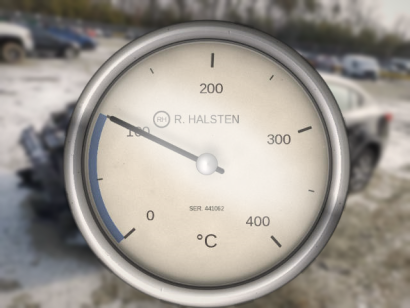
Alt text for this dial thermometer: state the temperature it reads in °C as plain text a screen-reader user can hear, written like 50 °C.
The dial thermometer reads 100 °C
